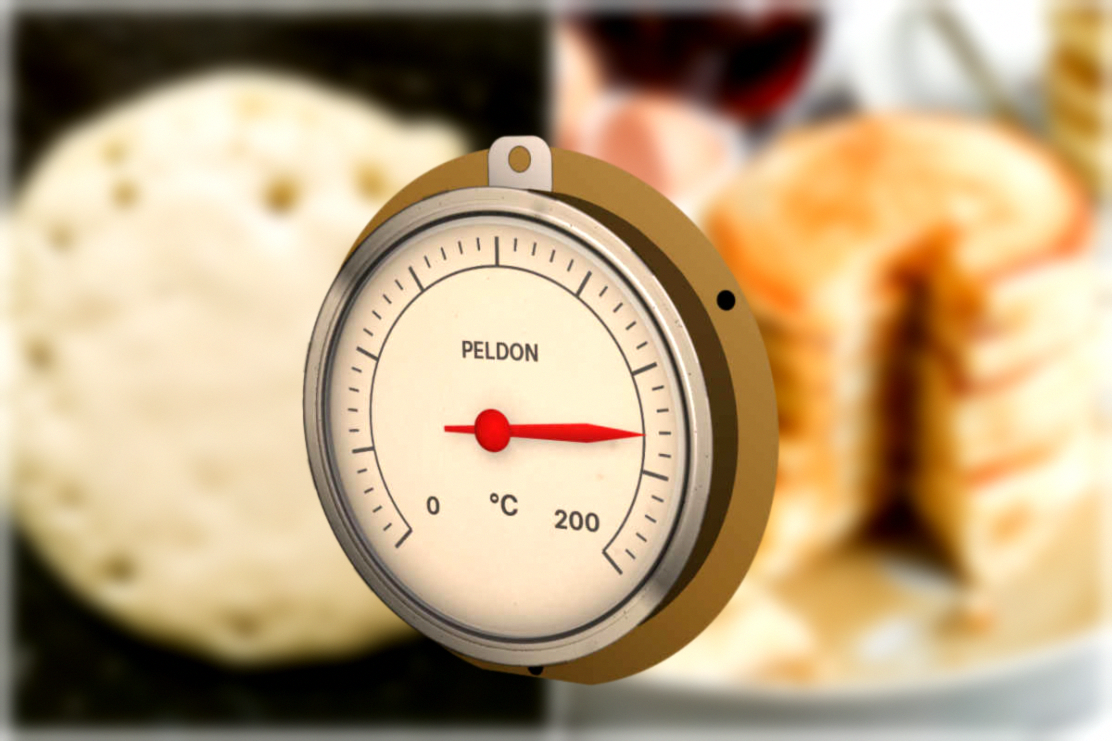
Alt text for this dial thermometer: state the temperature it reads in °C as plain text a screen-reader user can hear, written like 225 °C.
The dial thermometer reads 165 °C
